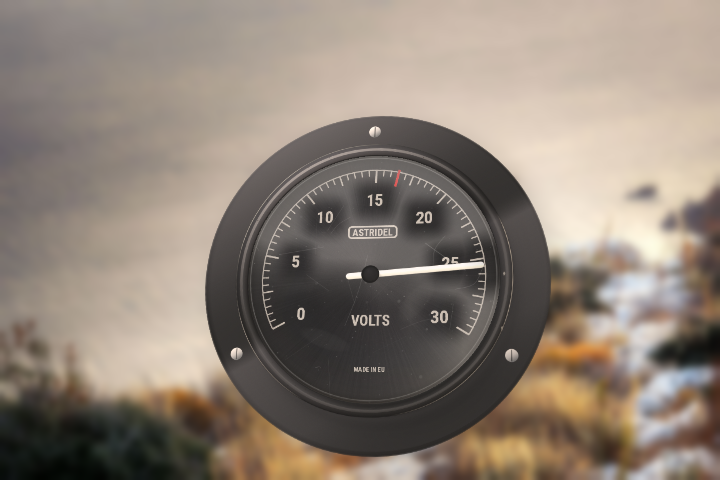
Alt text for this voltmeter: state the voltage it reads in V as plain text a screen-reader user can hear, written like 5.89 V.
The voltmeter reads 25.5 V
